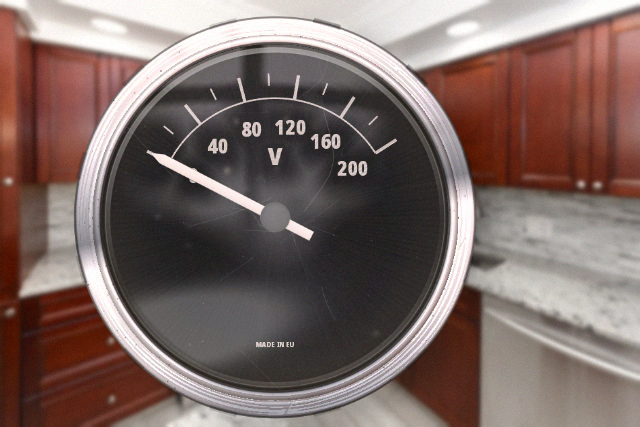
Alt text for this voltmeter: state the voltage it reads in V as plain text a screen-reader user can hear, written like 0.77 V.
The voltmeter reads 0 V
